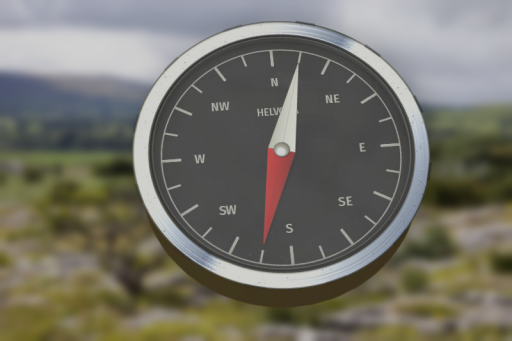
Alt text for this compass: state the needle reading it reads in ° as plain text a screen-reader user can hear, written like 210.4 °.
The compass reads 195 °
